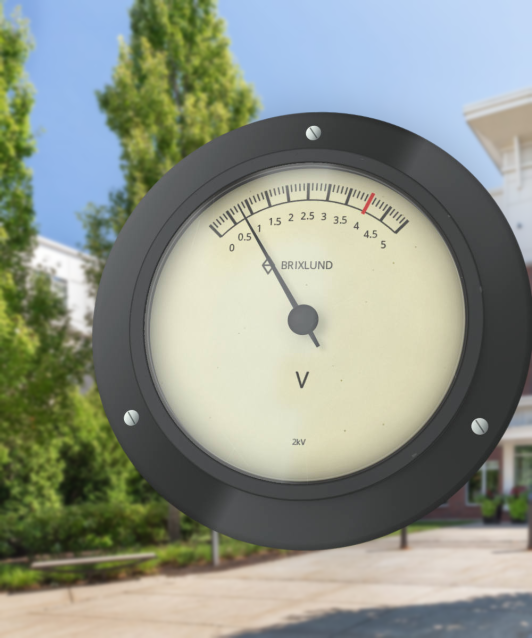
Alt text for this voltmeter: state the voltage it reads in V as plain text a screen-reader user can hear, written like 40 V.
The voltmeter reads 0.8 V
